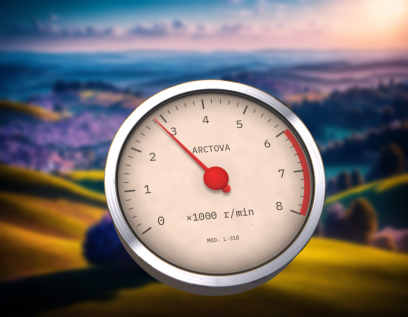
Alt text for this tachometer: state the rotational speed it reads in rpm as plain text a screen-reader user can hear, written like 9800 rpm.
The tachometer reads 2800 rpm
